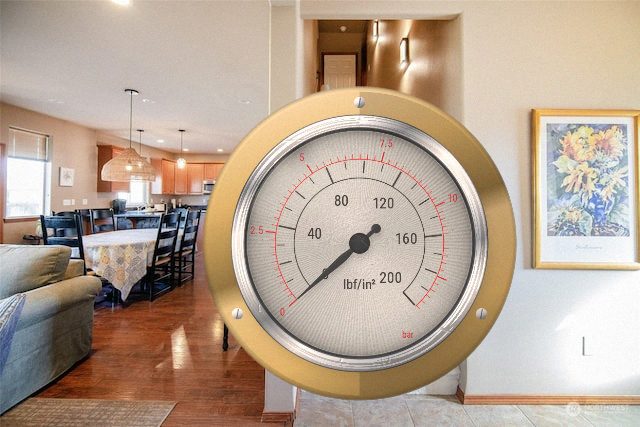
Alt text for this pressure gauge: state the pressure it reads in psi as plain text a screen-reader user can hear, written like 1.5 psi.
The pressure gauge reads 0 psi
